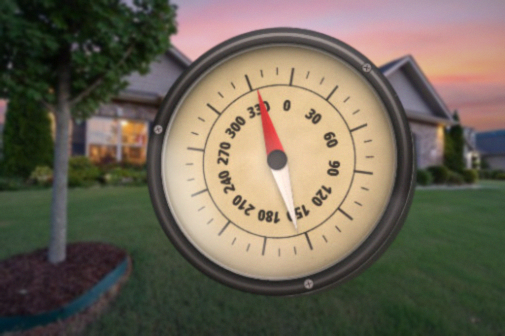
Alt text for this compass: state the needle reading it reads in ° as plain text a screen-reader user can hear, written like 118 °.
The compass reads 335 °
